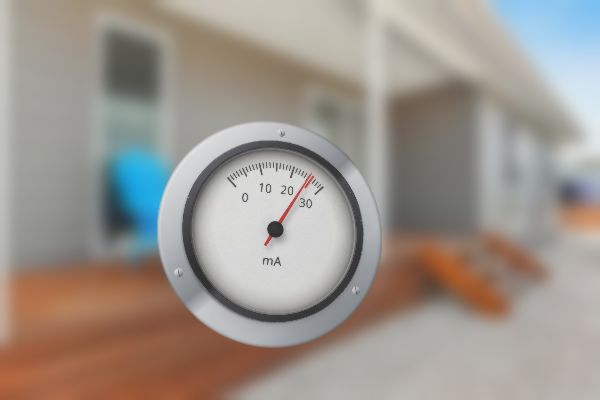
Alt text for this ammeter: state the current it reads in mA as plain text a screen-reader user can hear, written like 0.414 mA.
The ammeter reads 25 mA
